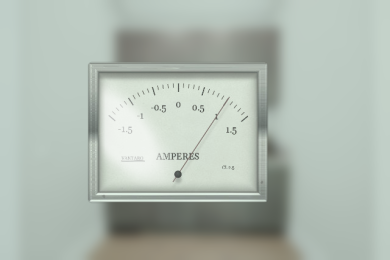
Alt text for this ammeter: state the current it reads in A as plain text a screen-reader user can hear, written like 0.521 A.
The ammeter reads 1 A
